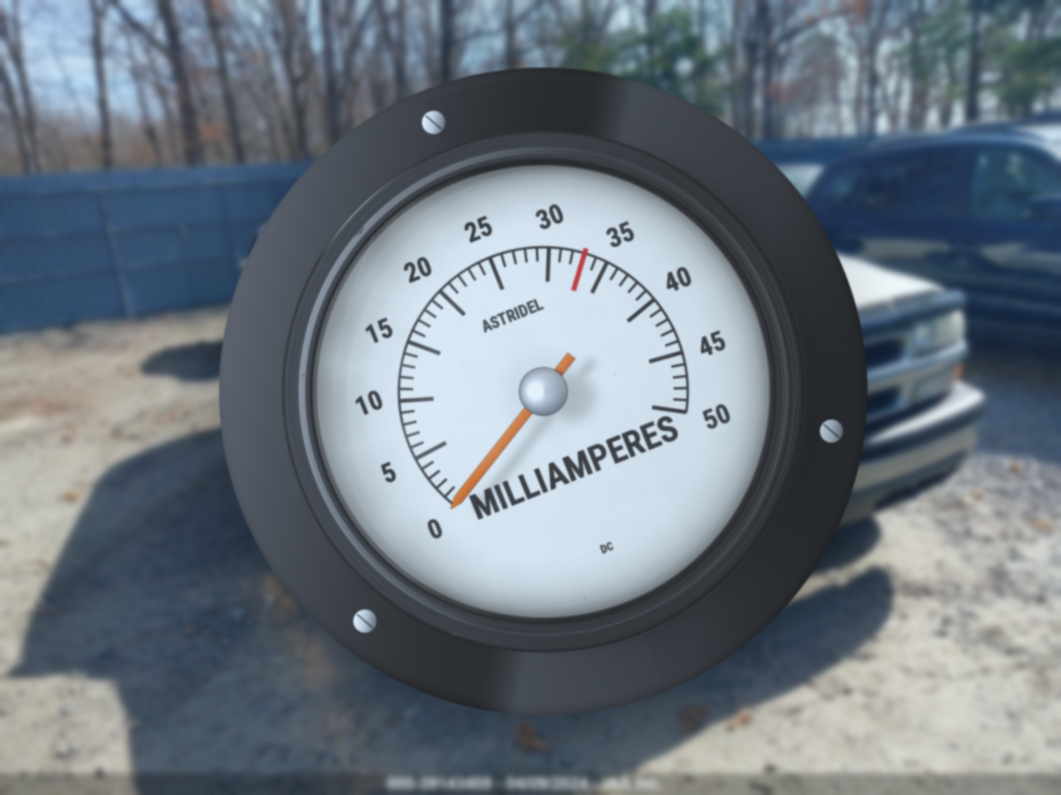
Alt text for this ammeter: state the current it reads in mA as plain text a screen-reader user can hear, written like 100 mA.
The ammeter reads 0 mA
